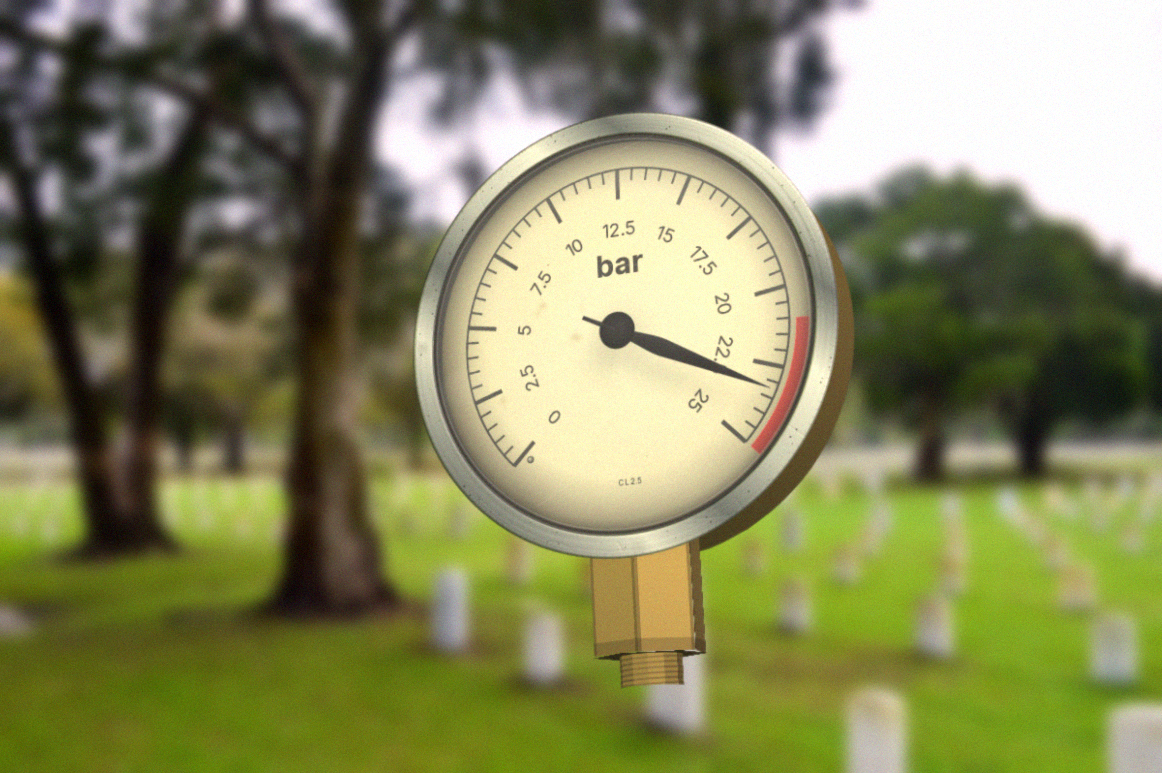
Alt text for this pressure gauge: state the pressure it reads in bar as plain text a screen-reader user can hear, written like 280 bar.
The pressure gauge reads 23.25 bar
